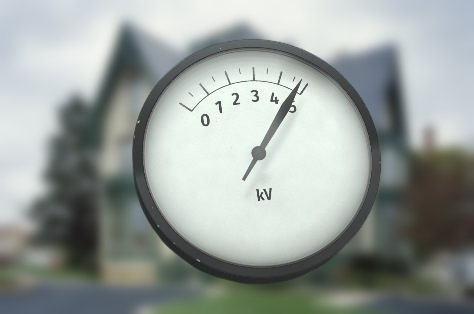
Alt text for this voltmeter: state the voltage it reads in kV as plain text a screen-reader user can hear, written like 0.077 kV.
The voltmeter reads 4.75 kV
